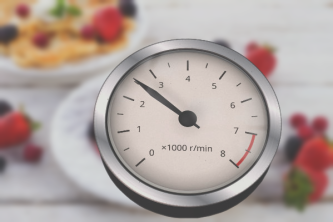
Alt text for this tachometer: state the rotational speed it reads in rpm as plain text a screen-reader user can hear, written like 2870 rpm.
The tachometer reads 2500 rpm
